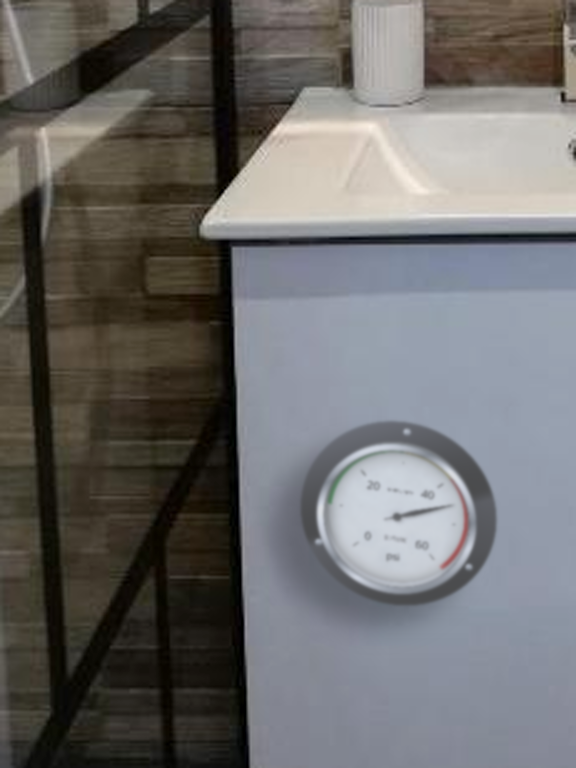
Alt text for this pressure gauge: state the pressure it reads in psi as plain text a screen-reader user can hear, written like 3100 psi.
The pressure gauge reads 45 psi
